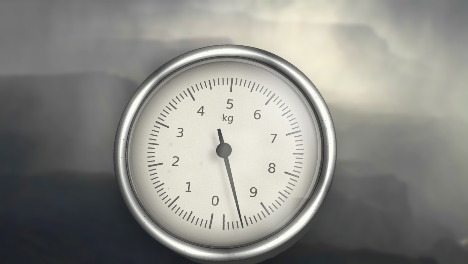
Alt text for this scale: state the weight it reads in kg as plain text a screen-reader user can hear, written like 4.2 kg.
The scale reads 9.6 kg
